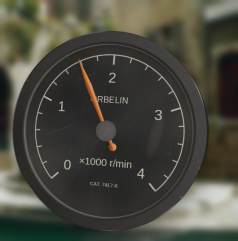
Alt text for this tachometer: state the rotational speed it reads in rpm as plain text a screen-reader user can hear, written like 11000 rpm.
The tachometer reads 1600 rpm
